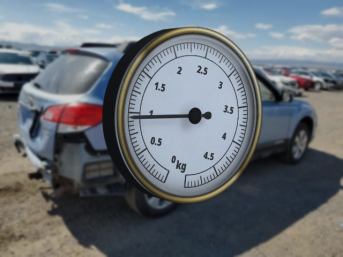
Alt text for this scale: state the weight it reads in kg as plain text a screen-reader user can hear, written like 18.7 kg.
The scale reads 0.95 kg
